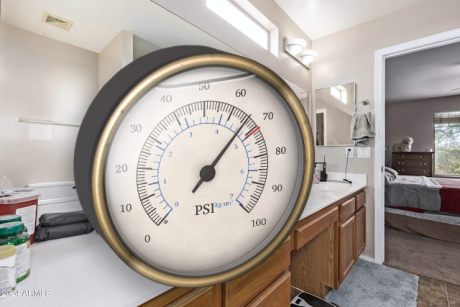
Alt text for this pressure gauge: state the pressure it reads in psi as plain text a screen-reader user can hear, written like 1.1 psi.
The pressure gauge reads 65 psi
